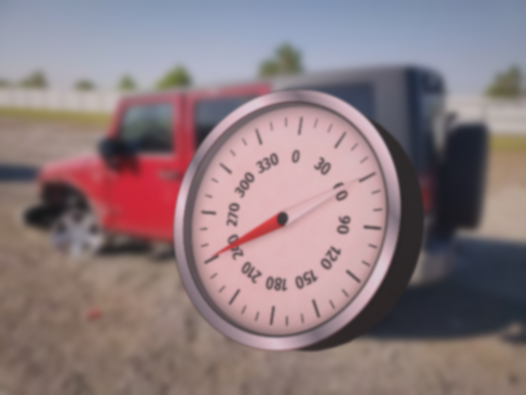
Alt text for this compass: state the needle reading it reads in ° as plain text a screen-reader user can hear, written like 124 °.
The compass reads 240 °
